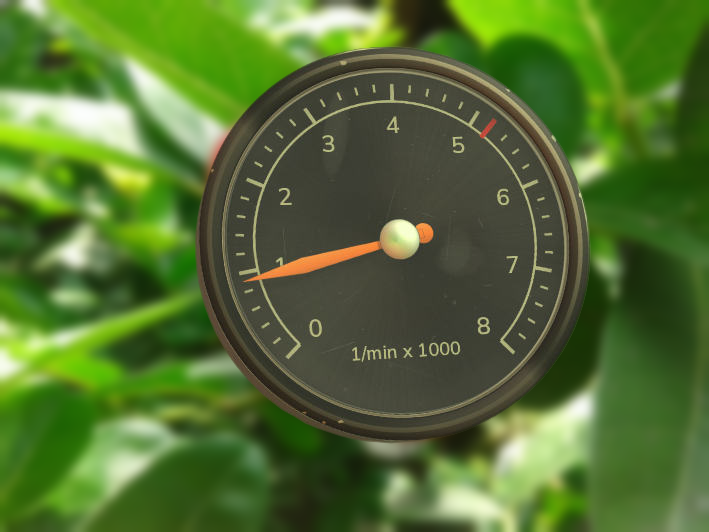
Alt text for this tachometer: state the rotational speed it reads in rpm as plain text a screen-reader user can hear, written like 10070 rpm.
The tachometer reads 900 rpm
